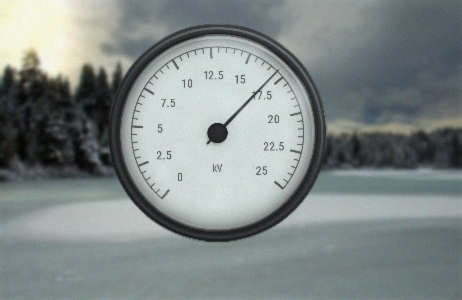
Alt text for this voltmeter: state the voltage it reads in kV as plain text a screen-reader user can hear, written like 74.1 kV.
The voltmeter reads 17 kV
